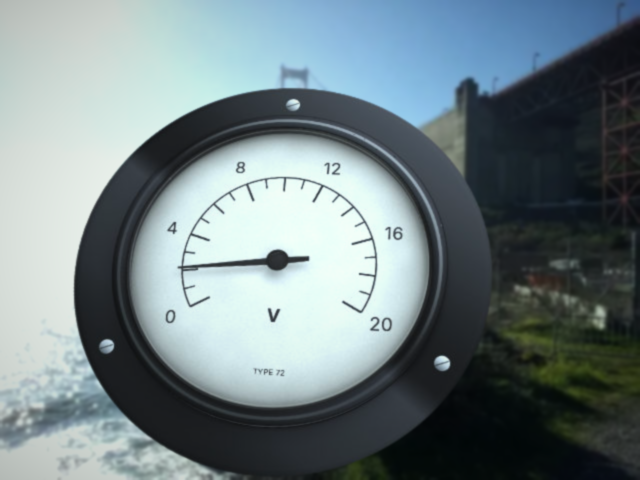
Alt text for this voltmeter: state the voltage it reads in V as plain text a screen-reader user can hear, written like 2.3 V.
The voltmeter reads 2 V
